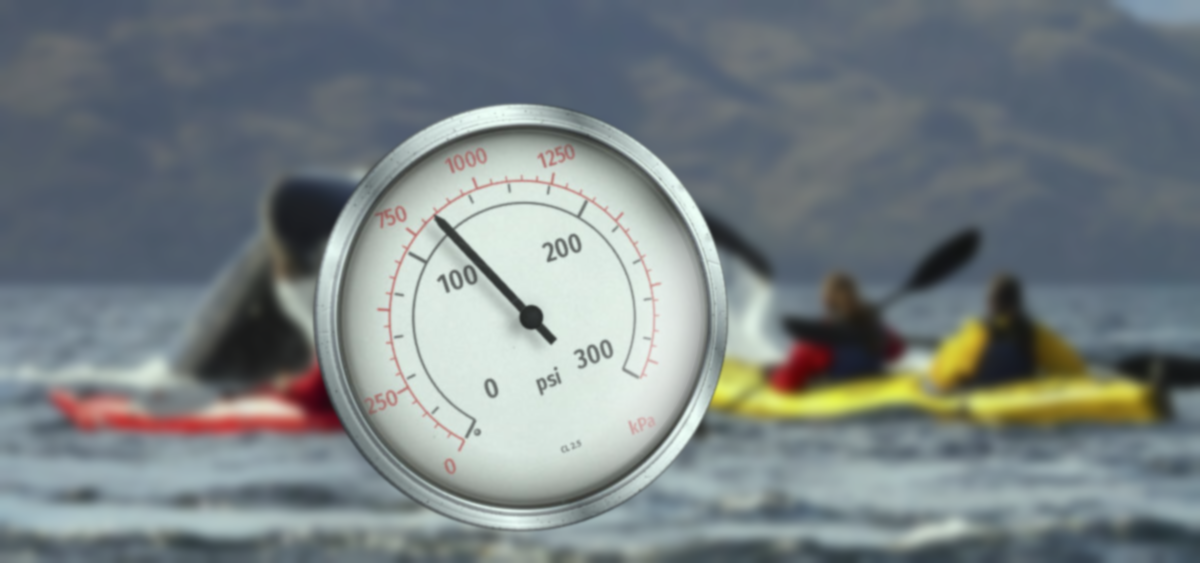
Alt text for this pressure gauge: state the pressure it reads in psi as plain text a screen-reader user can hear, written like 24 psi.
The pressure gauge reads 120 psi
